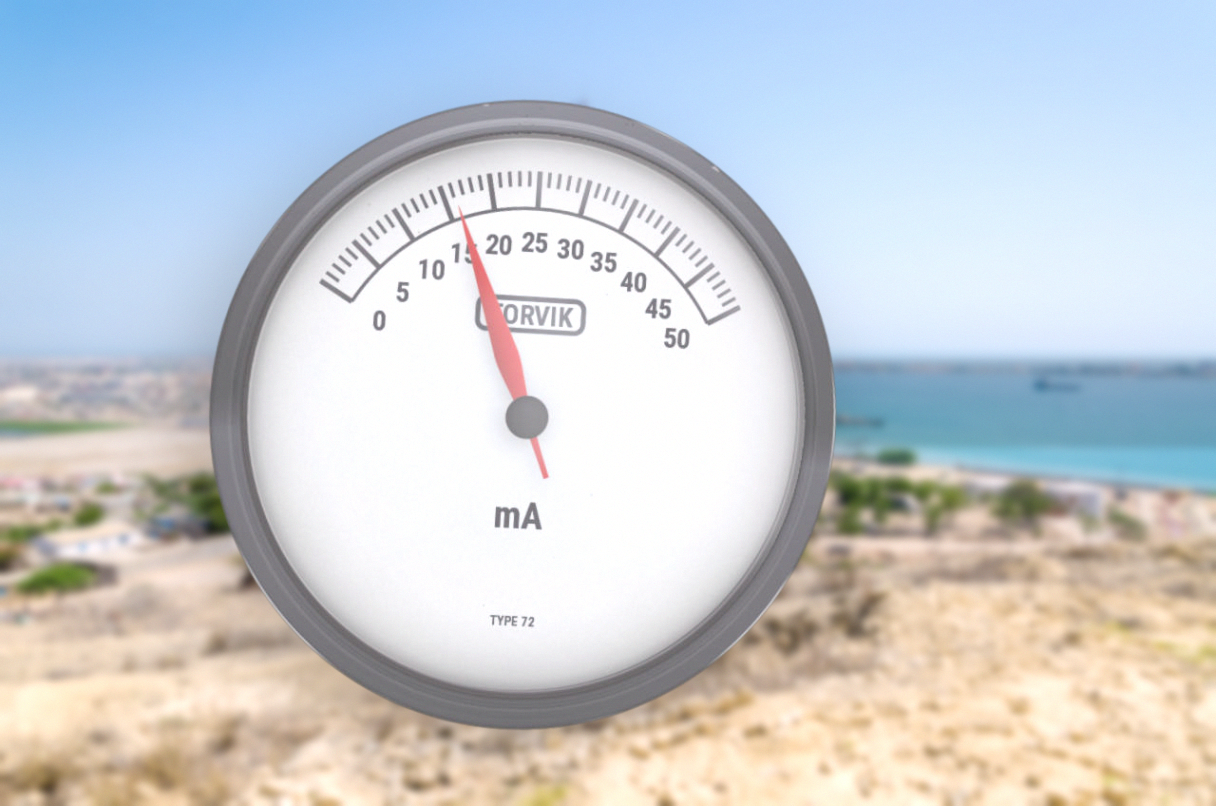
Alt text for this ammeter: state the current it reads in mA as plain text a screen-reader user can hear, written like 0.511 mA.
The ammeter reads 16 mA
